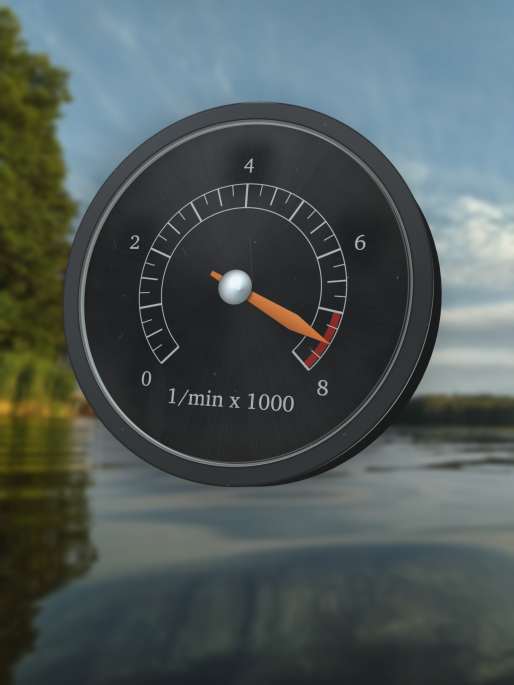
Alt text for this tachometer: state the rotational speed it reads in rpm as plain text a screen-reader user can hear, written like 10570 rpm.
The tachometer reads 7500 rpm
